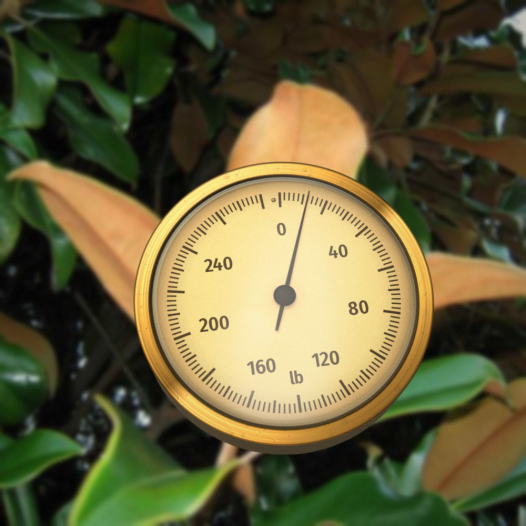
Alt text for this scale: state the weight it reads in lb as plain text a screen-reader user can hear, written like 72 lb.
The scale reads 12 lb
